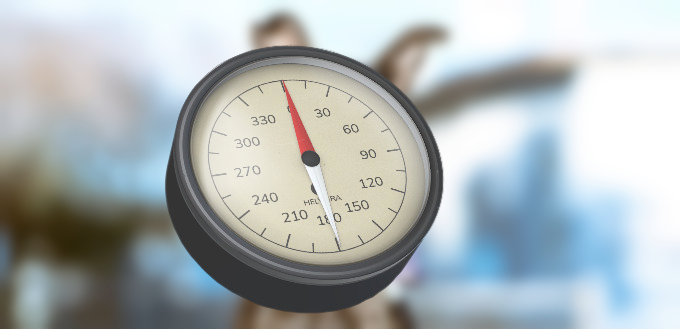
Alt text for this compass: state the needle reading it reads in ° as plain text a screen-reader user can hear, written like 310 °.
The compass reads 0 °
